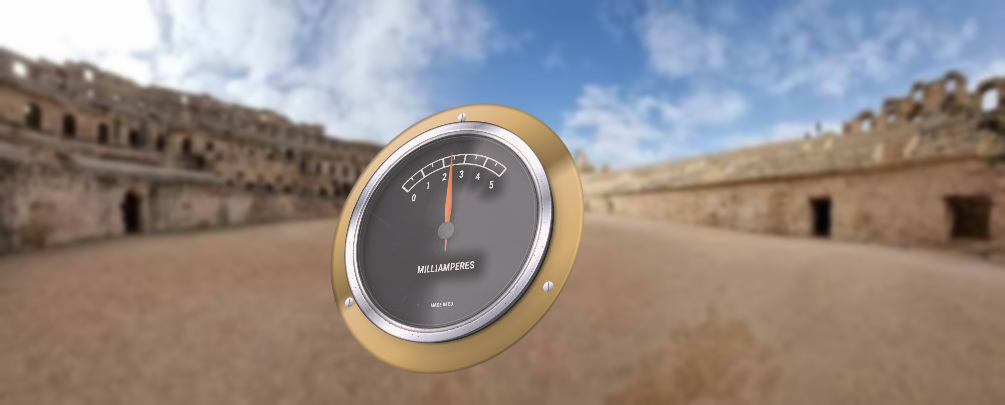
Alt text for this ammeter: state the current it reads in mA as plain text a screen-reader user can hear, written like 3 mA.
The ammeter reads 2.5 mA
